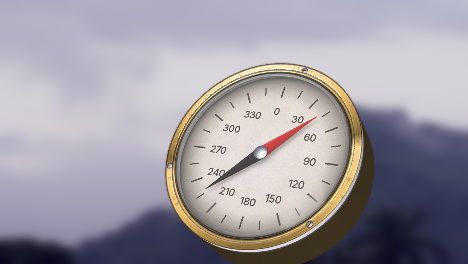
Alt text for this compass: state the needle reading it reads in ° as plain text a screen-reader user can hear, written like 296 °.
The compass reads 45 °
